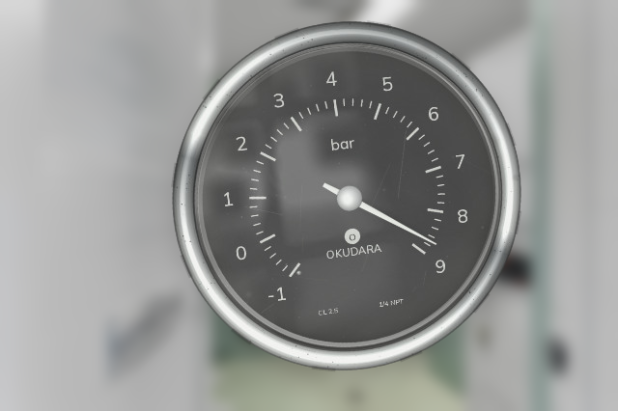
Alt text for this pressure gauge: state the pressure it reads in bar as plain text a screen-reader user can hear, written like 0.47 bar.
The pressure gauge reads 8.7 bar
